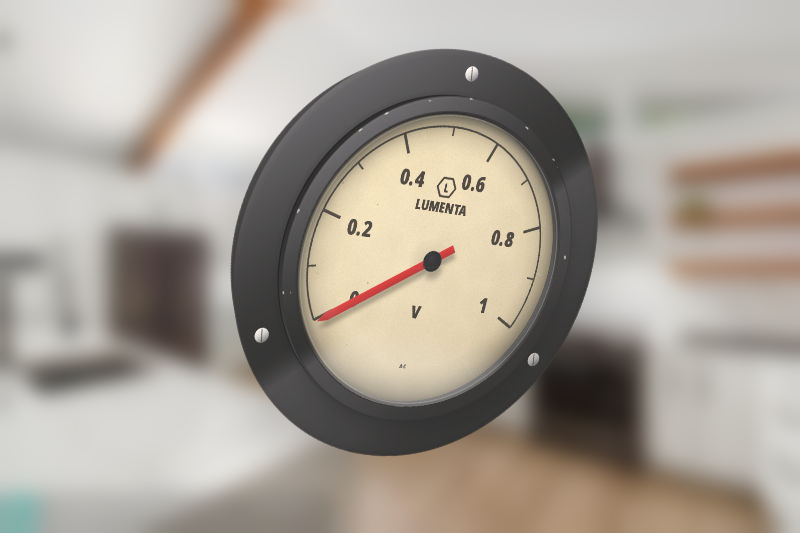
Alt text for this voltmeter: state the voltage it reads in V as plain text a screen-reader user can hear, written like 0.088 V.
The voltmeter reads 0 V
